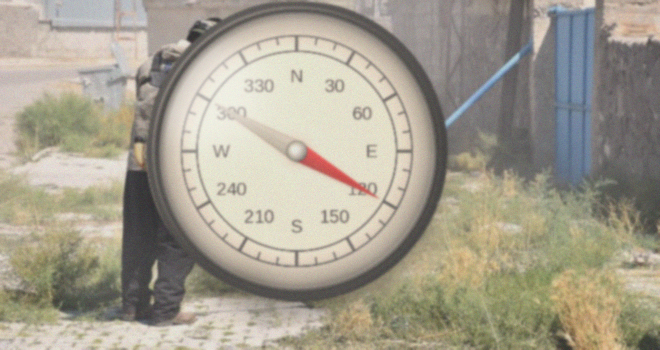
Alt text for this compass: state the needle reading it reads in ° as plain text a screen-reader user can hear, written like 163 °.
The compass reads 120 °
